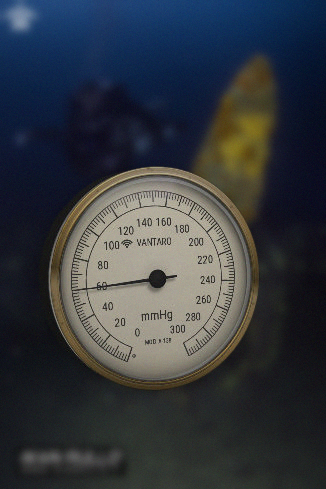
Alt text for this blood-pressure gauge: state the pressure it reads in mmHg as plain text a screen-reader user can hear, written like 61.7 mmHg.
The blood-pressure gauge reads 60 mmHg
